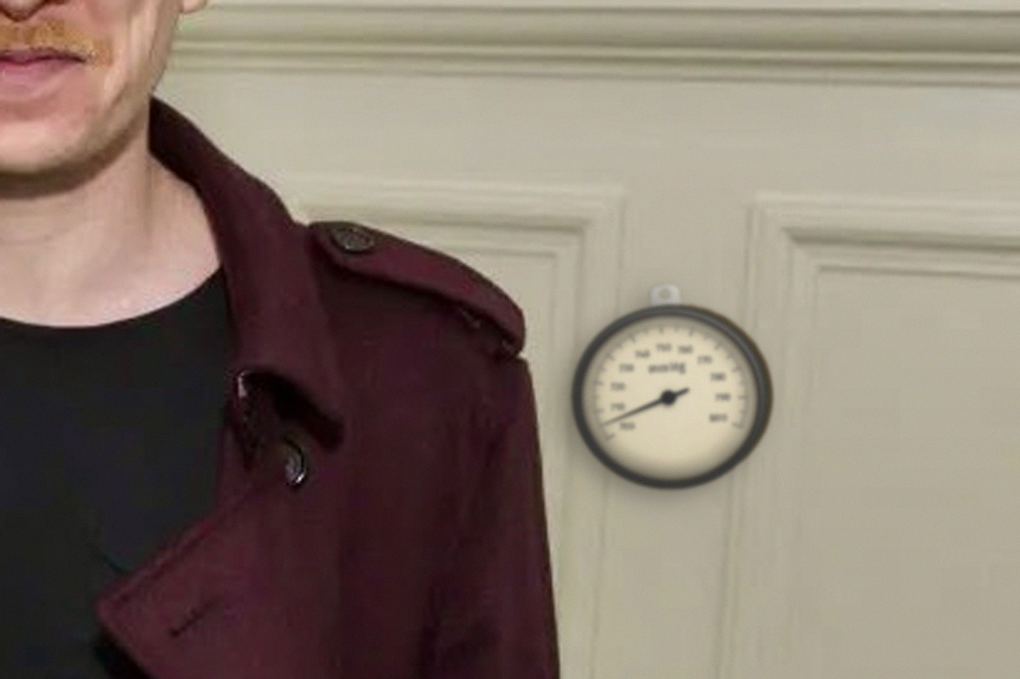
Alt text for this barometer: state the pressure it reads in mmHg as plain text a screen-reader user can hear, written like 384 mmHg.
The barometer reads 705 mmHg
